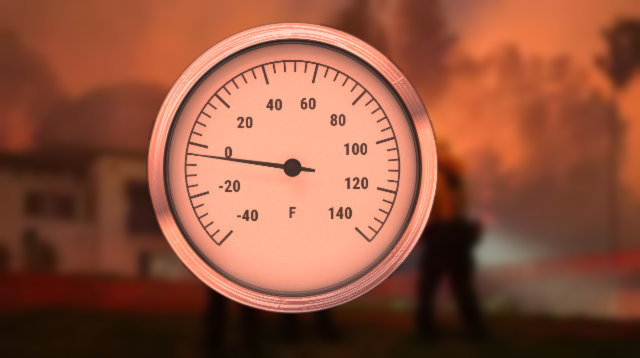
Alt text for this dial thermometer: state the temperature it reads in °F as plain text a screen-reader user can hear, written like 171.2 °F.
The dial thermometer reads -4 °F
